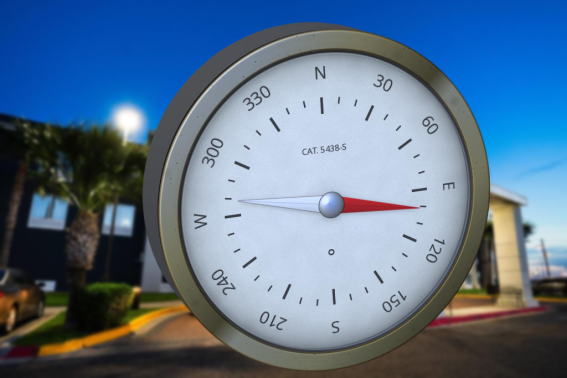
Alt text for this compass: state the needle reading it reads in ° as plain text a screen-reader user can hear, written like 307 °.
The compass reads 100 °
